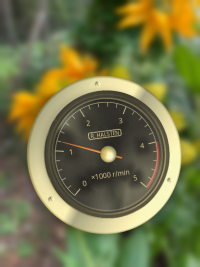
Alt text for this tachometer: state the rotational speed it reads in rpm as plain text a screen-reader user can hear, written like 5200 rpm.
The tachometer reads 1200 rpm
